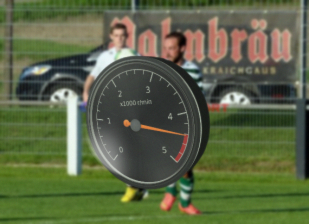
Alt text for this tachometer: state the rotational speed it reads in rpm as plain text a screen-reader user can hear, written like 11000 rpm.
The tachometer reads 4400 rpm
